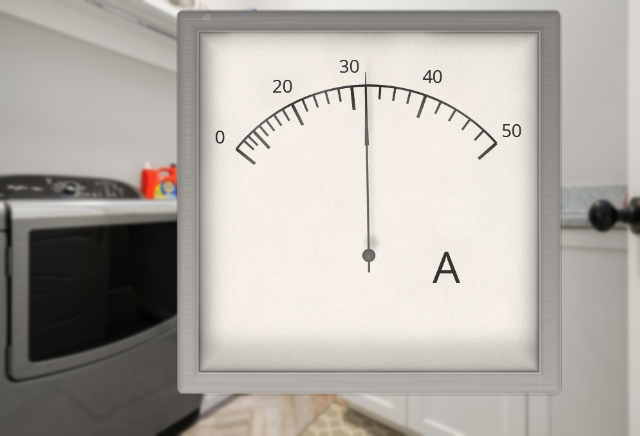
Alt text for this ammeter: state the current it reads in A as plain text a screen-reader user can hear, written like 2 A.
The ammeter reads 32 A
